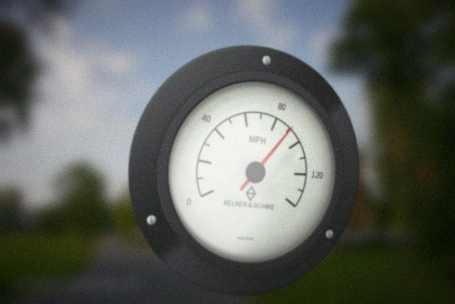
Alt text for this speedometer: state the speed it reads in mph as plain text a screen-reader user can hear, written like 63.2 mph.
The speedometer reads 90 mph
